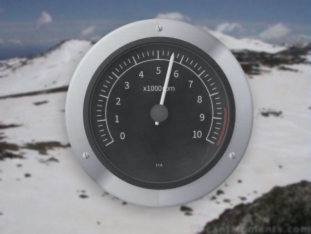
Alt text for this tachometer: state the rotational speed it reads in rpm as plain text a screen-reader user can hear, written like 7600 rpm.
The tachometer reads 5600 rpm
